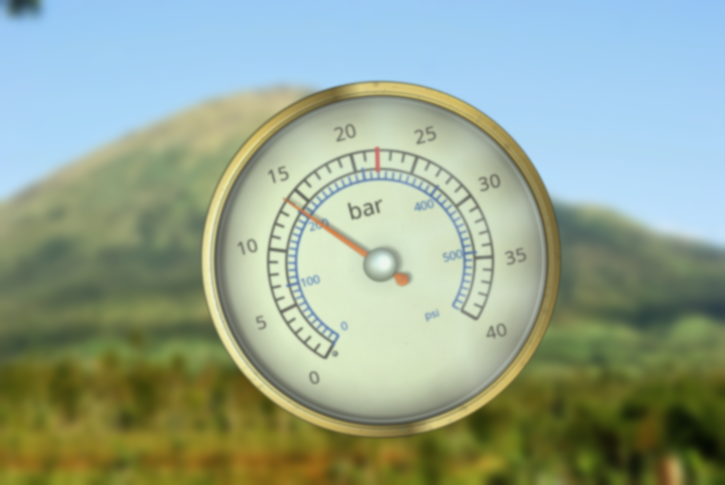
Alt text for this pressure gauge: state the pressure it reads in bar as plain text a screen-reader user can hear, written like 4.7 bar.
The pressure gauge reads 14 bar
